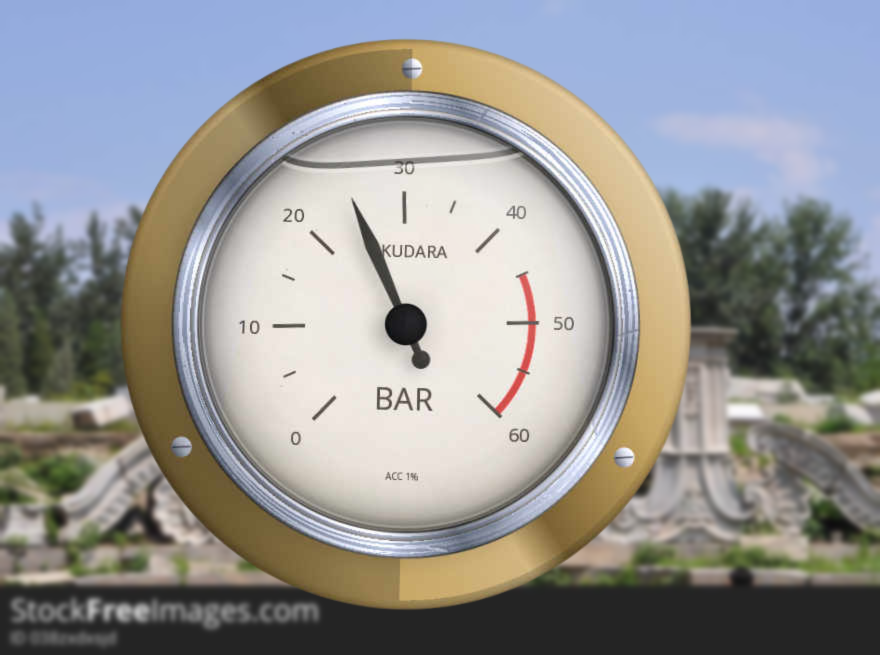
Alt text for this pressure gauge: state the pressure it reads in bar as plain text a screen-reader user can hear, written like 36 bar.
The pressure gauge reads 25 bar
